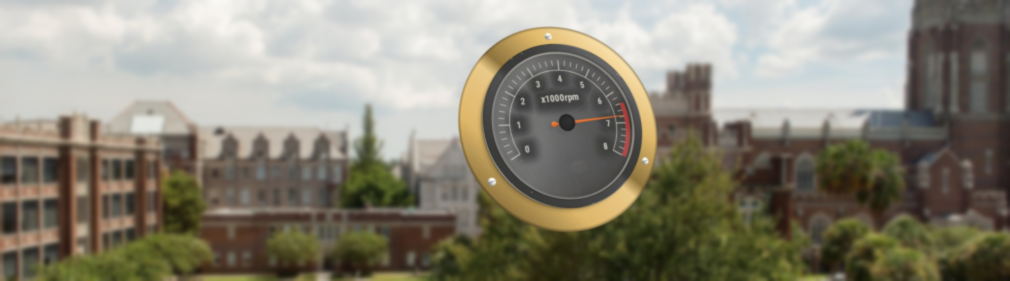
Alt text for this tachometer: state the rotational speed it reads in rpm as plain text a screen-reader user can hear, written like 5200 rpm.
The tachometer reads 6800 rpm
